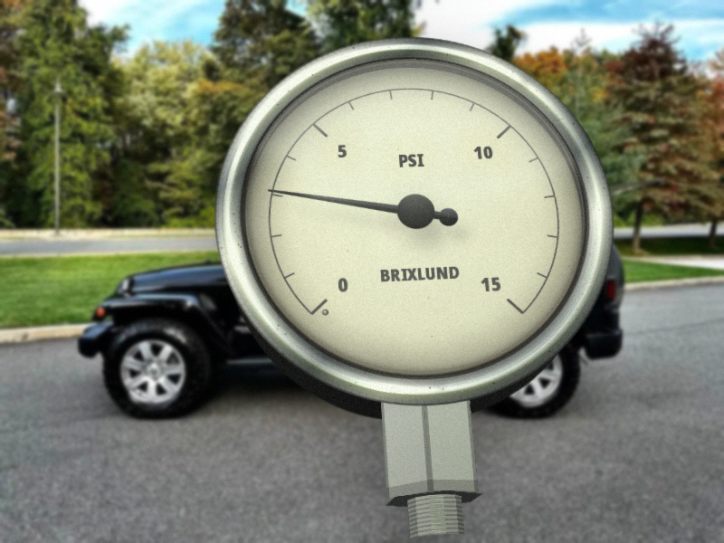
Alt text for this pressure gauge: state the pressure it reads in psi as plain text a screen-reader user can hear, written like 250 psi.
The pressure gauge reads 3 psi
